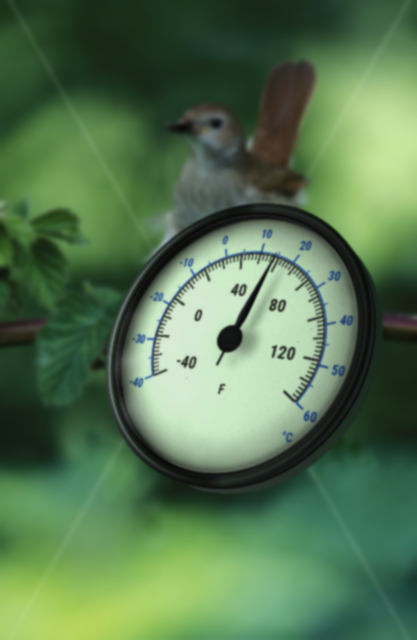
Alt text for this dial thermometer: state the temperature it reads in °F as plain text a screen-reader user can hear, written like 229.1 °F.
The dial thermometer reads 60 °F
